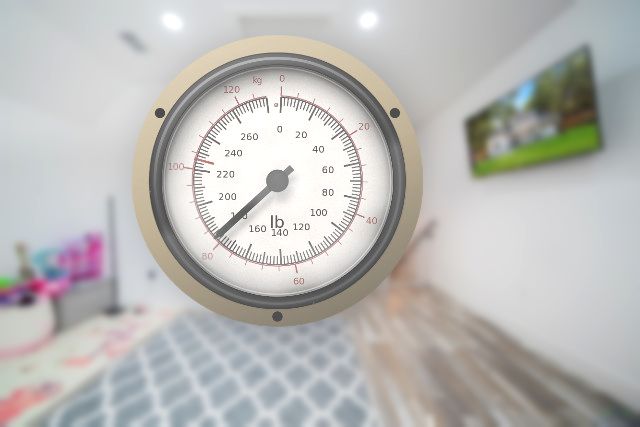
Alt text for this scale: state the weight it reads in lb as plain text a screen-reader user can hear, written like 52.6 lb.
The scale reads 180 lb
